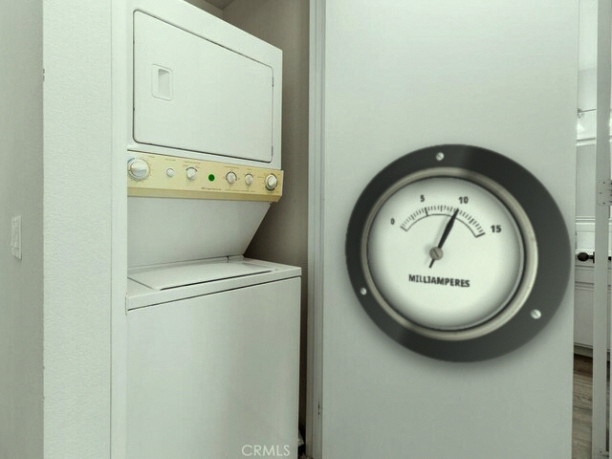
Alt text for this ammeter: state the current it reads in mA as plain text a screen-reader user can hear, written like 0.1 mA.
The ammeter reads 10 mA
